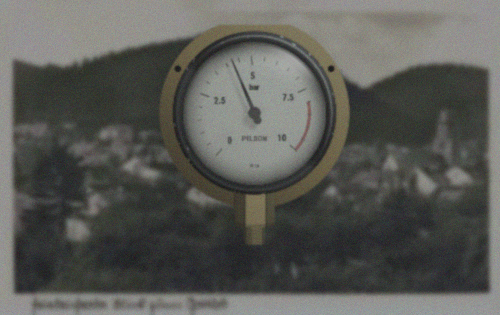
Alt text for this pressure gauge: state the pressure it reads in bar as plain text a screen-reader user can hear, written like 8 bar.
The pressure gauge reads 4.25 bar
